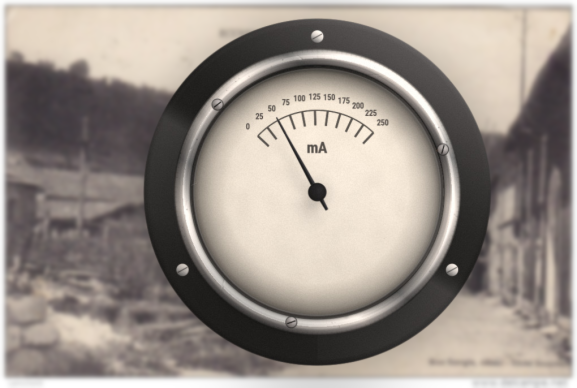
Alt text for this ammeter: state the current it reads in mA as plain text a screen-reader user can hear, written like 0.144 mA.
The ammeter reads 50 mA
